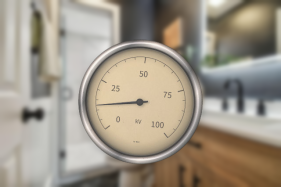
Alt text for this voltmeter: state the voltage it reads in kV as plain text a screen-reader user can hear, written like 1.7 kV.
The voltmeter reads 12.5 kV
